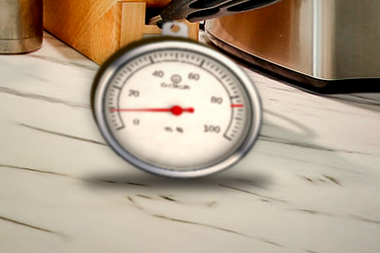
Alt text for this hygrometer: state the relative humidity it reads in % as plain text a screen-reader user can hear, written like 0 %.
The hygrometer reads 10 %
